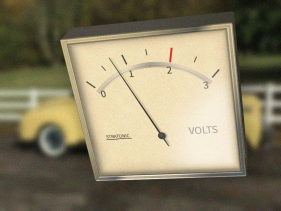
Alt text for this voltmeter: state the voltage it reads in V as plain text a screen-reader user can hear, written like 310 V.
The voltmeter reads 0.75 V
